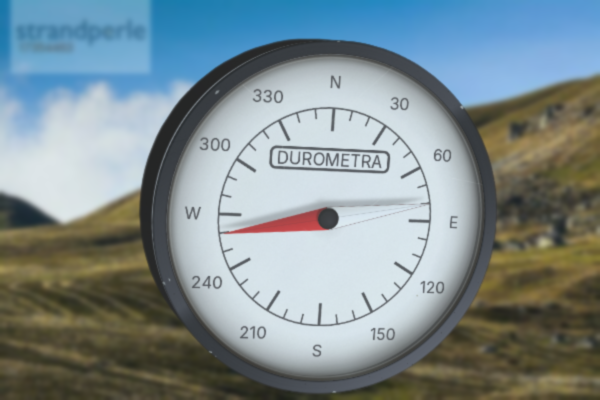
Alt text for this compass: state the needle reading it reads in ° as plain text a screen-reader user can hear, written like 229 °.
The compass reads 260 °
